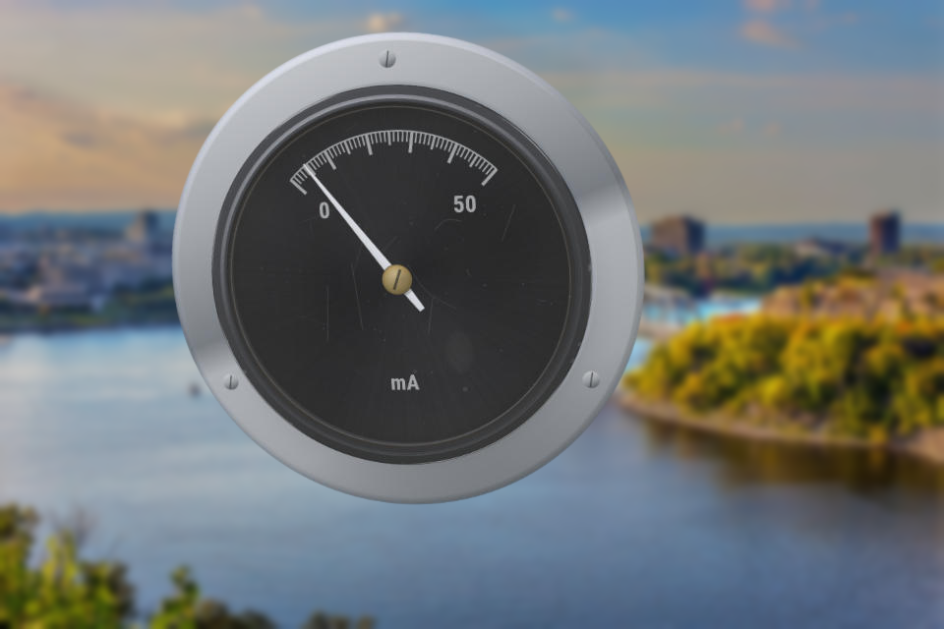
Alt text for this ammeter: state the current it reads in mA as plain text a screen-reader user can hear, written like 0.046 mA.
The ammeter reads 5 mA
